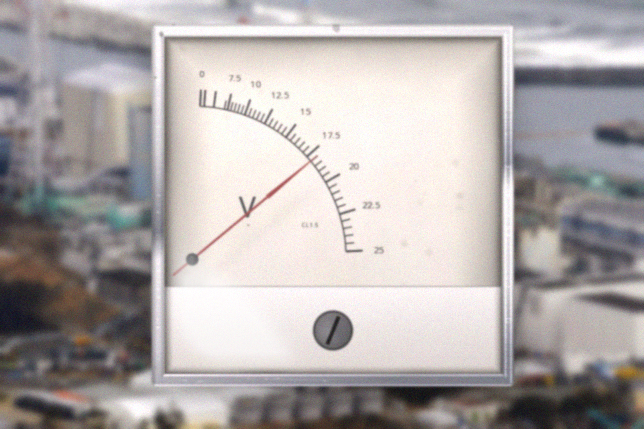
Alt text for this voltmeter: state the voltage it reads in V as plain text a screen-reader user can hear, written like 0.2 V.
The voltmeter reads 18 V
